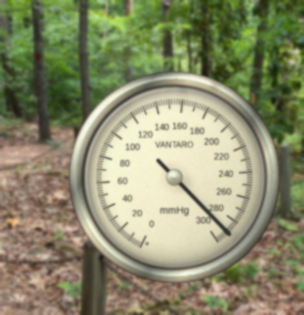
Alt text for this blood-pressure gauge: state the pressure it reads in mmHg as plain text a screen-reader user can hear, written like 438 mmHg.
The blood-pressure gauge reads 290 mmHg
